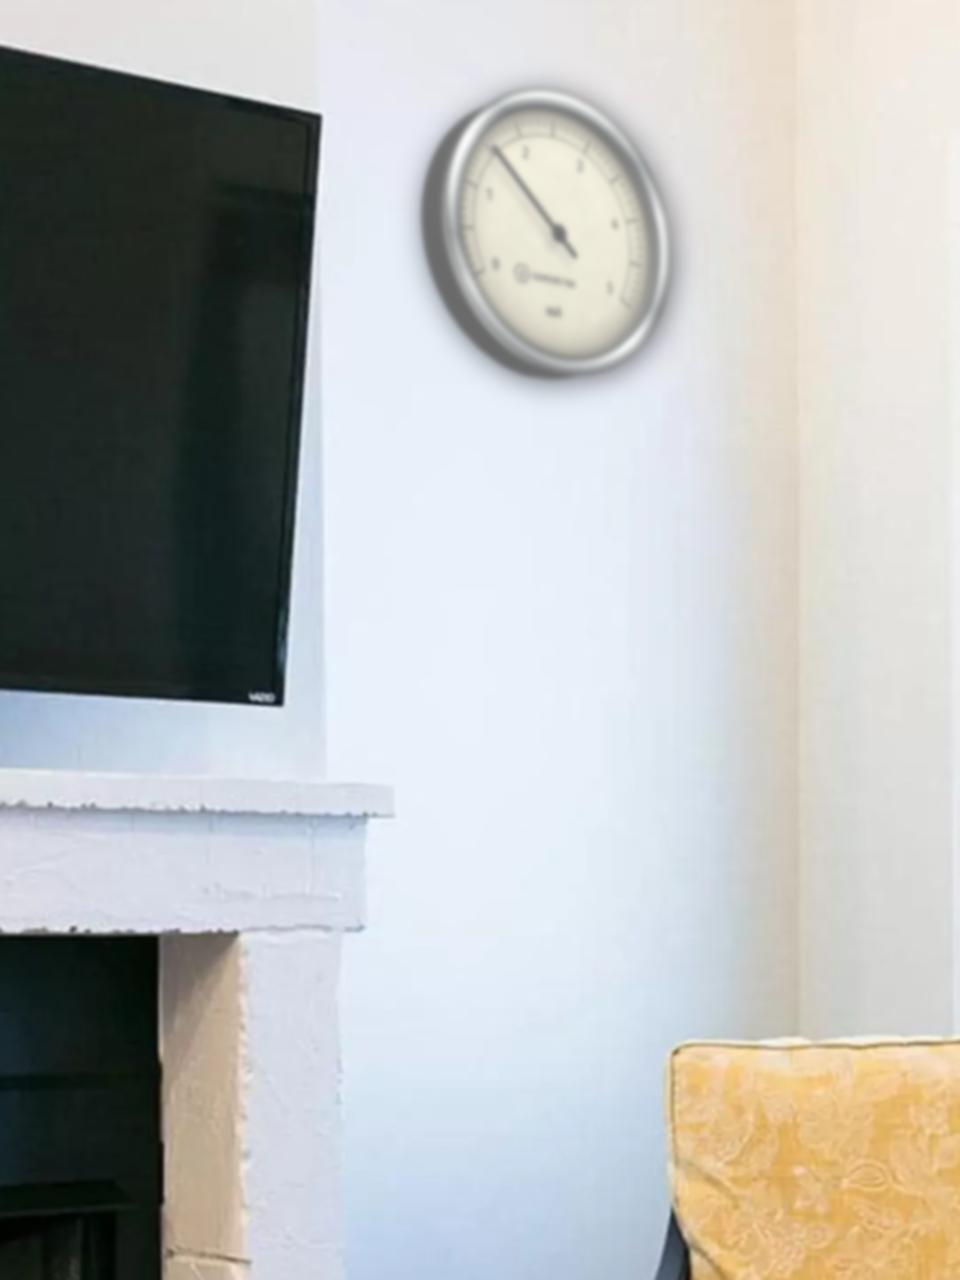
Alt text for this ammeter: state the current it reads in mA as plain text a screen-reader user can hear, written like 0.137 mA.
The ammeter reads 1.5 mA
